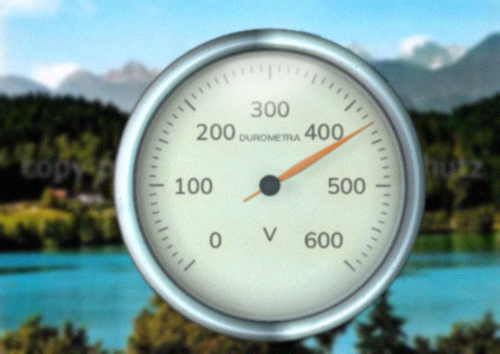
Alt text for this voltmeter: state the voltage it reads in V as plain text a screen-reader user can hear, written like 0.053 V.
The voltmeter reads 430 V
